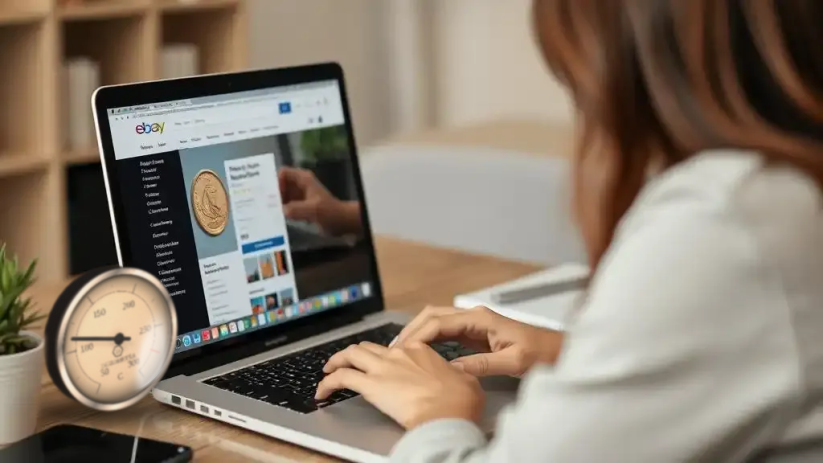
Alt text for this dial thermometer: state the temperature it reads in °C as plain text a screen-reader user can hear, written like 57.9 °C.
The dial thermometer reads 112.5 °C
